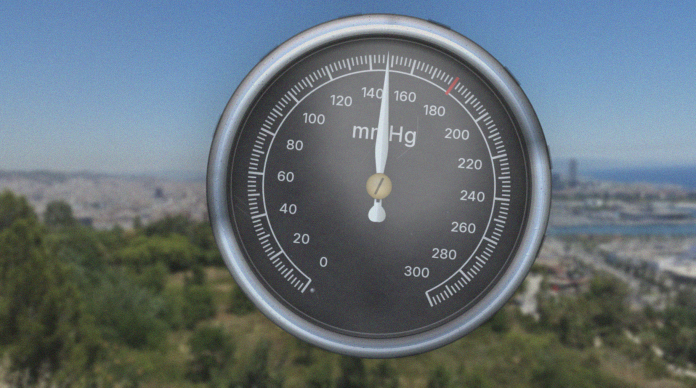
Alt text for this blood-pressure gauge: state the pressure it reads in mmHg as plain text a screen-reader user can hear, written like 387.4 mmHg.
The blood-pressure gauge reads 148 mmHg
